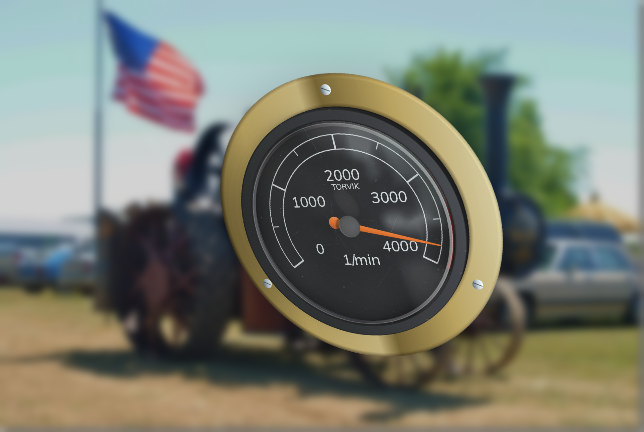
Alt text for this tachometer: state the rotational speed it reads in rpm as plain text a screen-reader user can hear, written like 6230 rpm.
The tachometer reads 3750 rpm
